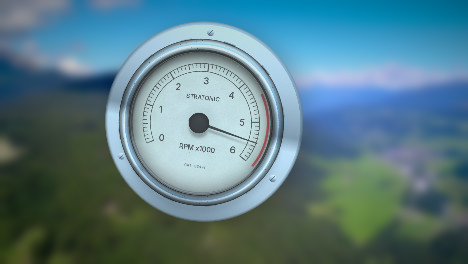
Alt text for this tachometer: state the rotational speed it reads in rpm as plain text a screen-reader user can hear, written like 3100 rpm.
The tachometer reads 5500 rpm
